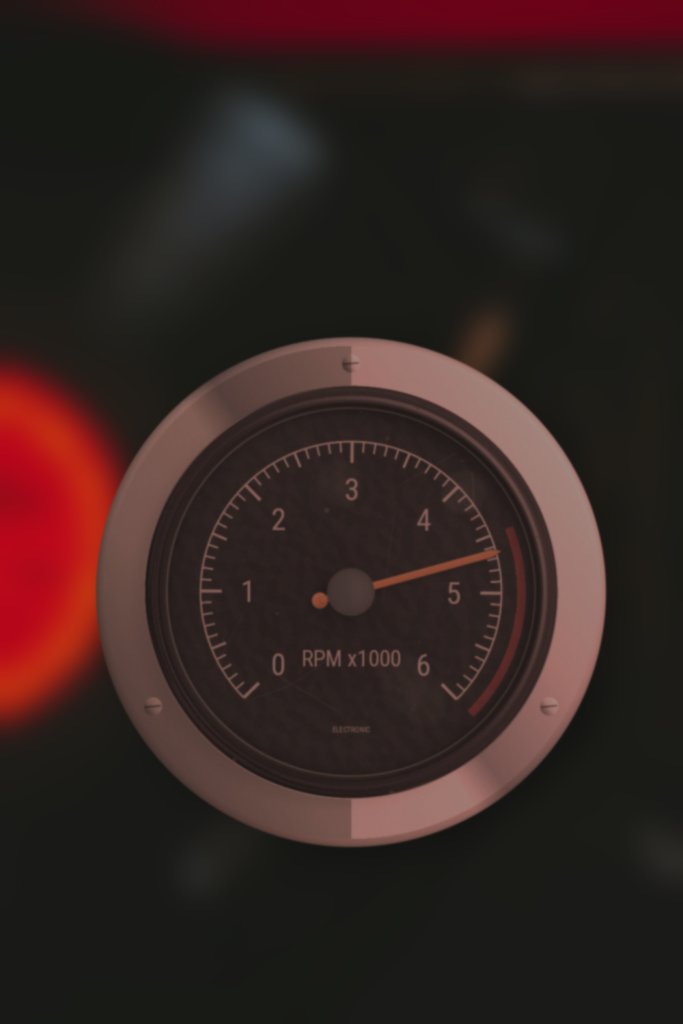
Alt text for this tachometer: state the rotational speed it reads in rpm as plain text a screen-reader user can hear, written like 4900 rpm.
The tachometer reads 4650 rpm
